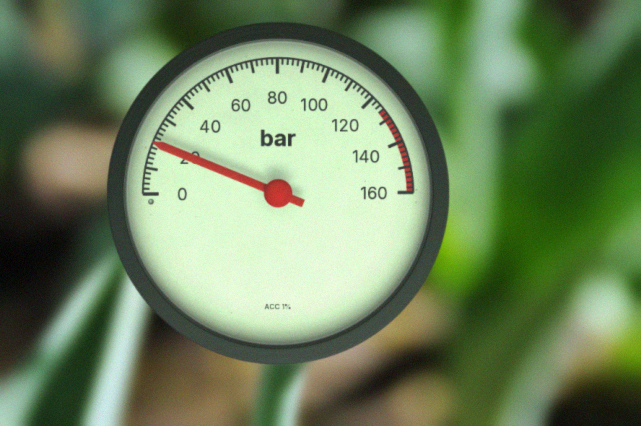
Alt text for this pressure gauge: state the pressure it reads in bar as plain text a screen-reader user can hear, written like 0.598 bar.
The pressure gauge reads 20 bar
